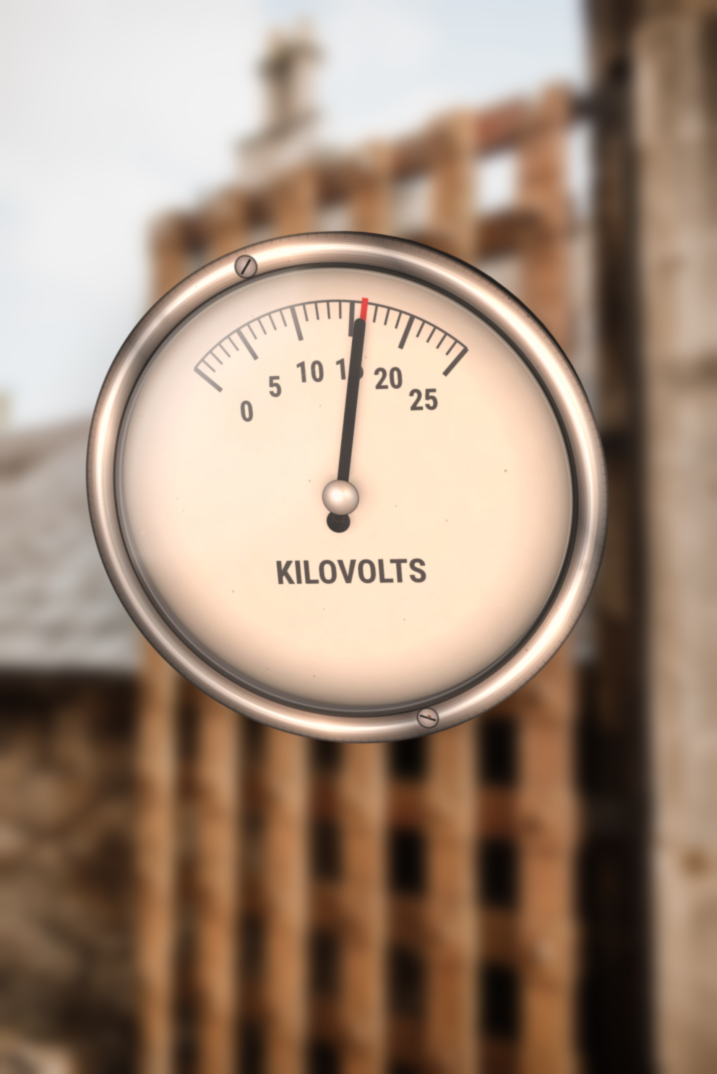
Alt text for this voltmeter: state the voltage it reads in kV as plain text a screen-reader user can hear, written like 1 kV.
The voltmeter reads 16 kV
